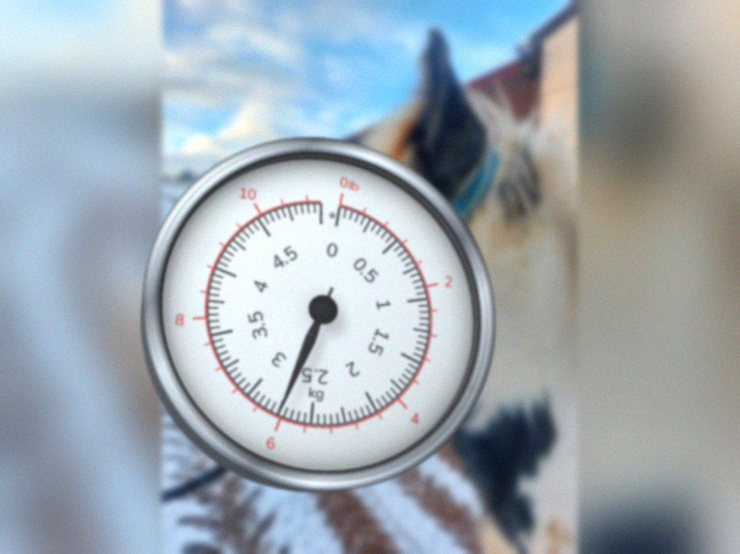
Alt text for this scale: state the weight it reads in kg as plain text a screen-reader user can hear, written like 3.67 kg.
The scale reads 2.75 kg
